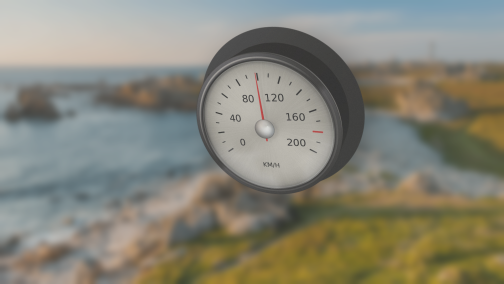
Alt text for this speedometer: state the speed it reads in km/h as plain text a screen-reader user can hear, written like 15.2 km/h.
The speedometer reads 100 km/h
